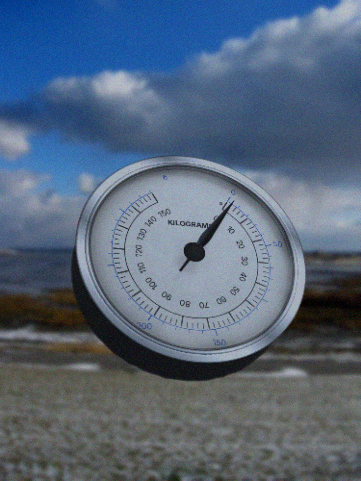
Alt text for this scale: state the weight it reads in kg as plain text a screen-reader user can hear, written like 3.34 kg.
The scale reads 2 kg
